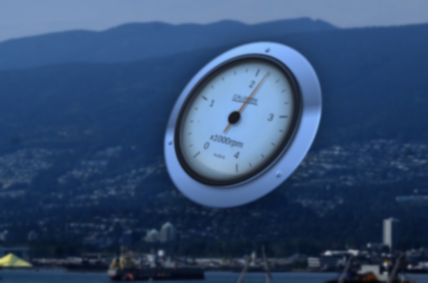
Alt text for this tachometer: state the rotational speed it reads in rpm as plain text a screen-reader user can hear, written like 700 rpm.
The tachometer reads 2200 rpm
